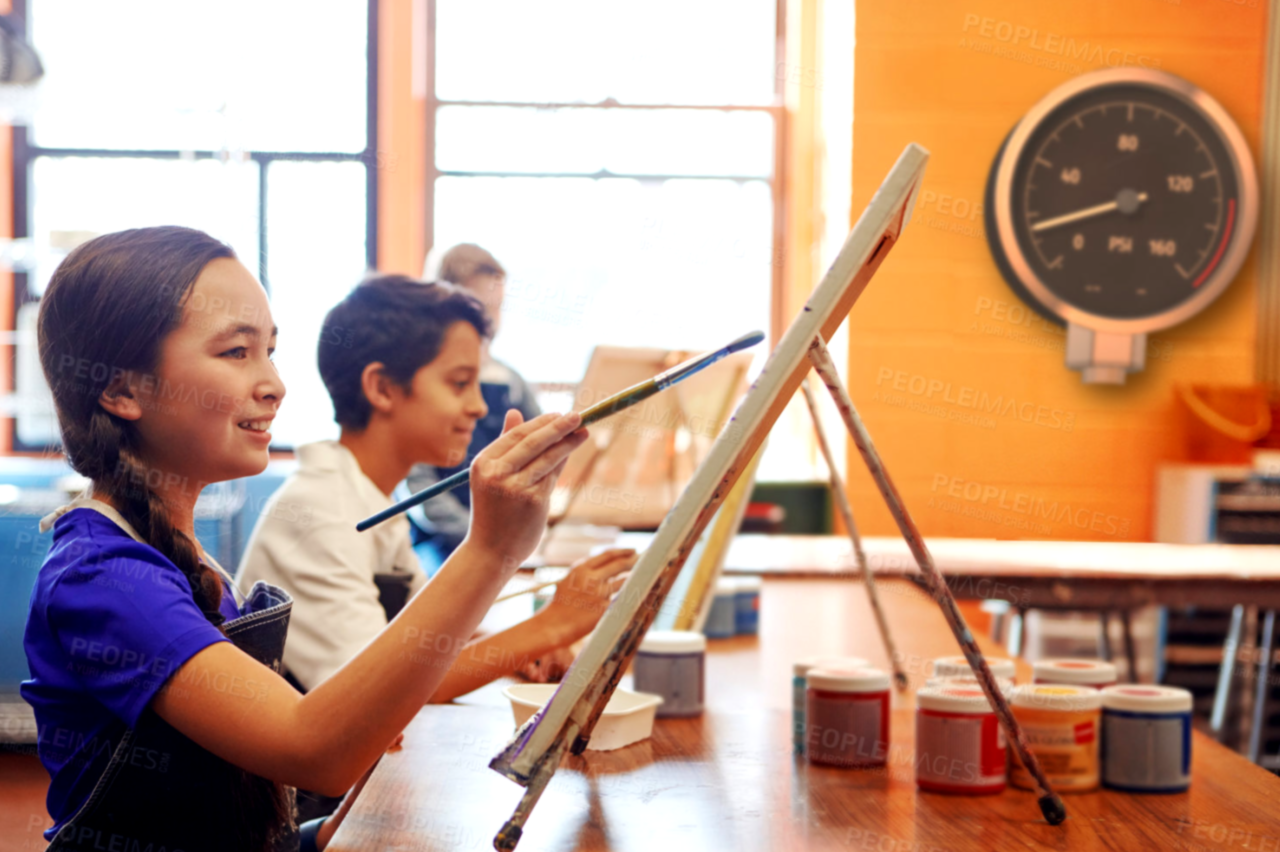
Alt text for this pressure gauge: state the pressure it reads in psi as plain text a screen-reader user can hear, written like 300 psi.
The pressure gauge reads 15 psi
